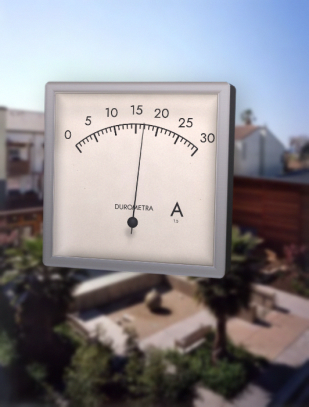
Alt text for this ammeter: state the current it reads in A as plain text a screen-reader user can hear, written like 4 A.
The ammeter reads 17 A
